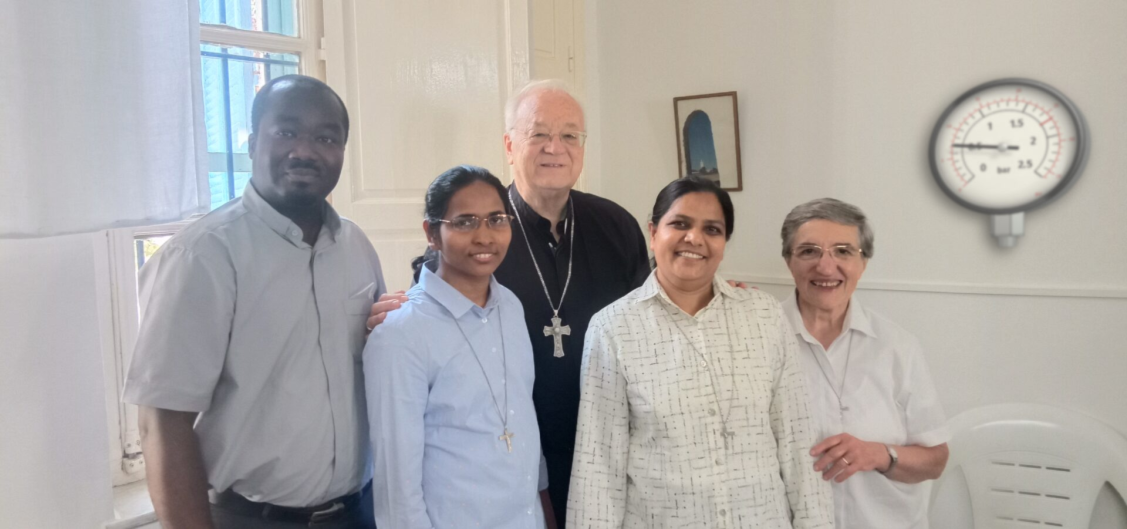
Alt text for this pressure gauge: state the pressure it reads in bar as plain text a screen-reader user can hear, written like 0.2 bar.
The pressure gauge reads 0.5 bar
